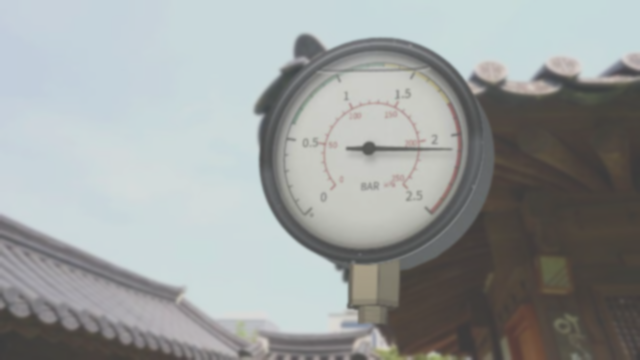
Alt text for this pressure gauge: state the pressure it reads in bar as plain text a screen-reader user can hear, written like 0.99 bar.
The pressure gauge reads 2.1 bar
